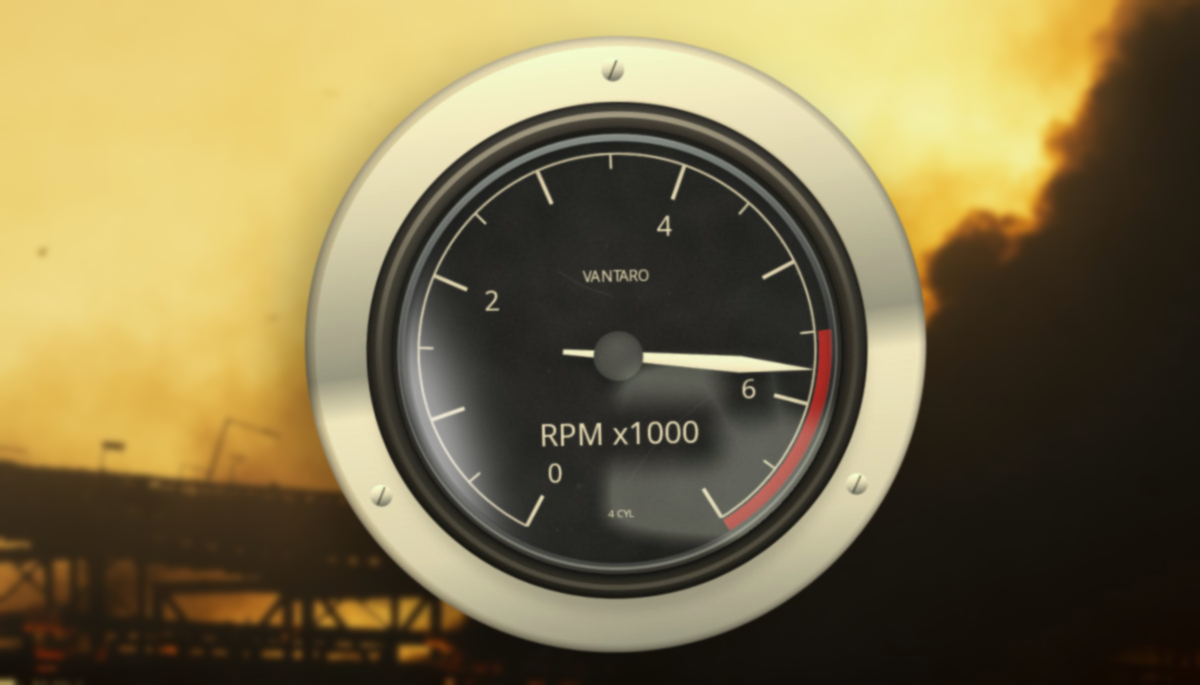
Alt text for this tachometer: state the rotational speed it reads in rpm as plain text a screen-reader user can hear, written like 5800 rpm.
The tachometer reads 5750 rpm
